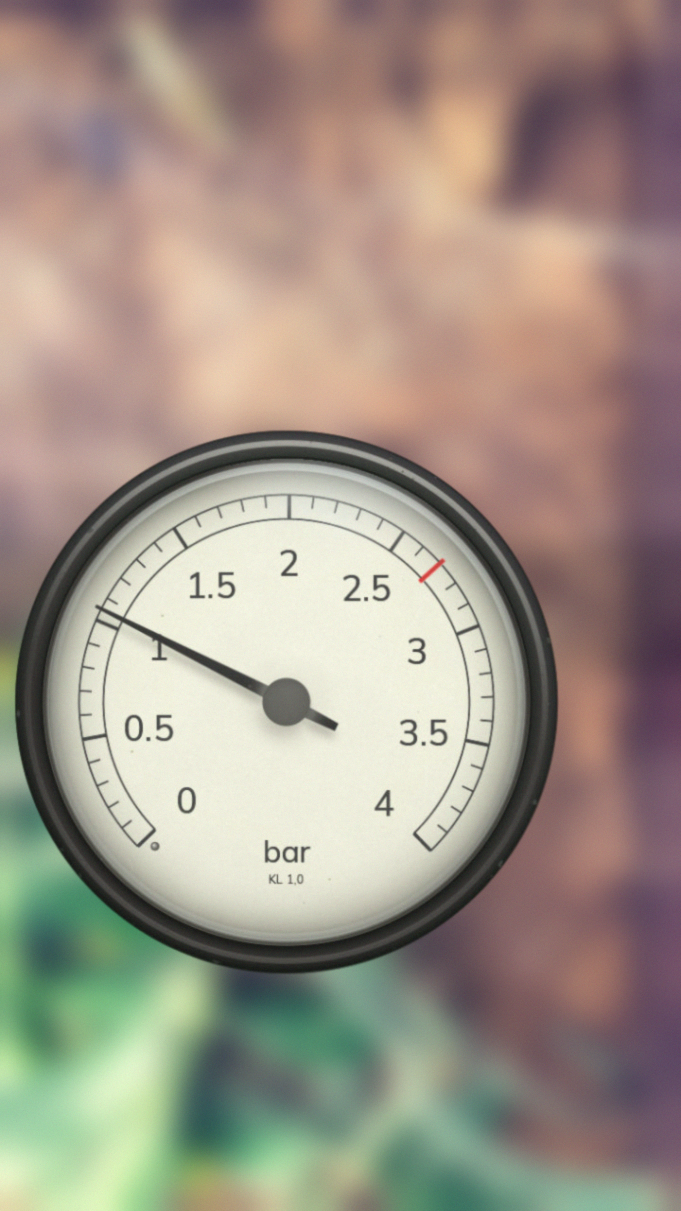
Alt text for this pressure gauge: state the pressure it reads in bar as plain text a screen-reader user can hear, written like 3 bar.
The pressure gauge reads 1.05 bar
